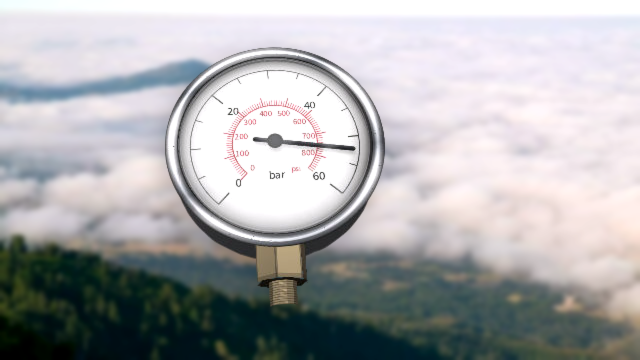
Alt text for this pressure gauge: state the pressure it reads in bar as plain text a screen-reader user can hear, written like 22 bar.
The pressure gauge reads 52.5 bar
